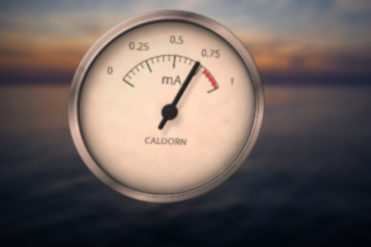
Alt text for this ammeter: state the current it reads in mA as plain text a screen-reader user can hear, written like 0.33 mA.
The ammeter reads 0.7 mA
